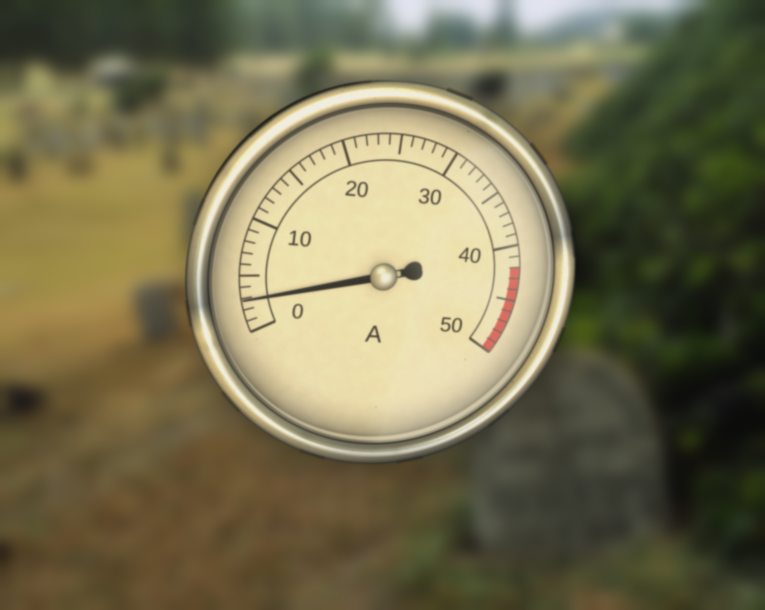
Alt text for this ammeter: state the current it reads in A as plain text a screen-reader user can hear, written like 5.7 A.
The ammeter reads 3 A
